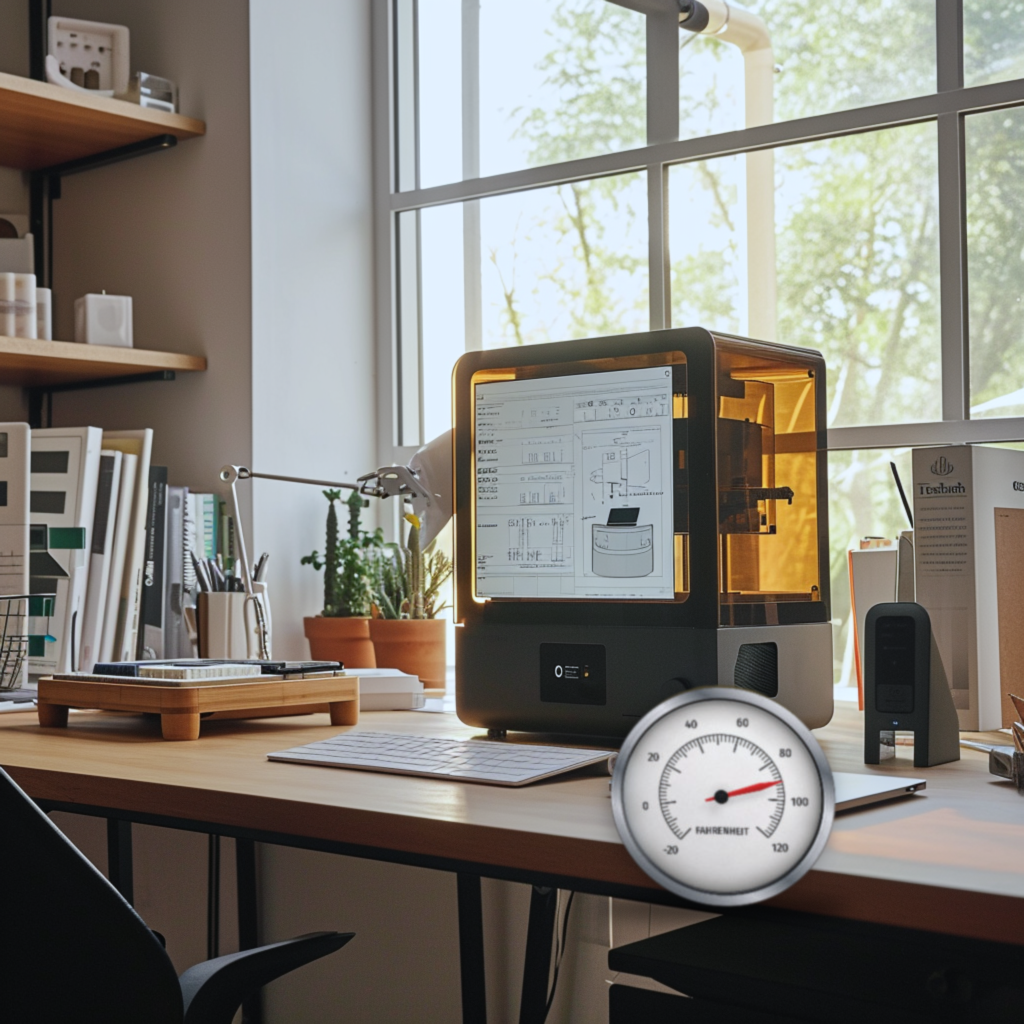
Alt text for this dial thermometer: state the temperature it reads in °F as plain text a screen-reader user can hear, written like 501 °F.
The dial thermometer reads 90 °F
